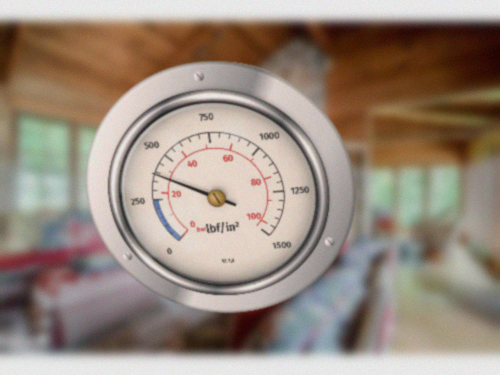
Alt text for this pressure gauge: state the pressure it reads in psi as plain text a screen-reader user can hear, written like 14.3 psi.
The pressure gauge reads 400 psi
